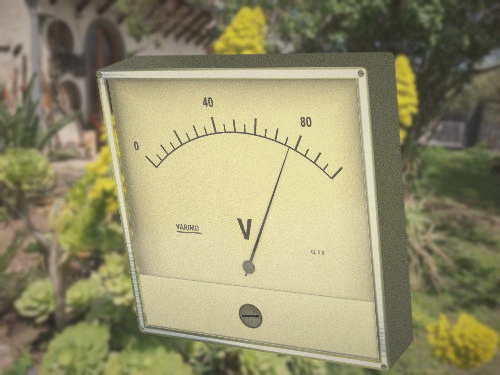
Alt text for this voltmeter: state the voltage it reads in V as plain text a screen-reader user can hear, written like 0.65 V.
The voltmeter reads 77.5 V
